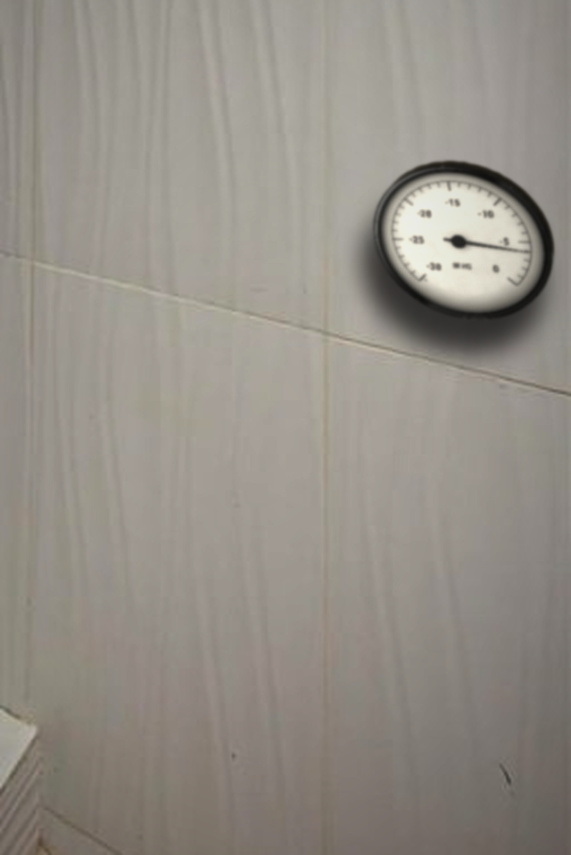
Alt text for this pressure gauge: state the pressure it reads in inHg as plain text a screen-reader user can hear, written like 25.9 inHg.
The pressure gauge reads -4 inHg
